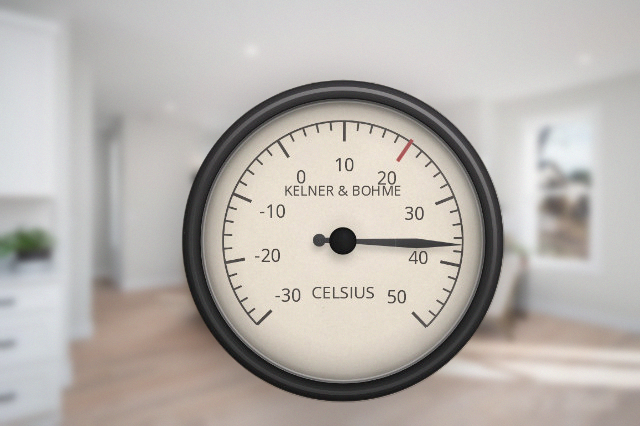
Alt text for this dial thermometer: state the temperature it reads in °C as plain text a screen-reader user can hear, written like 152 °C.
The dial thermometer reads 37 °C
